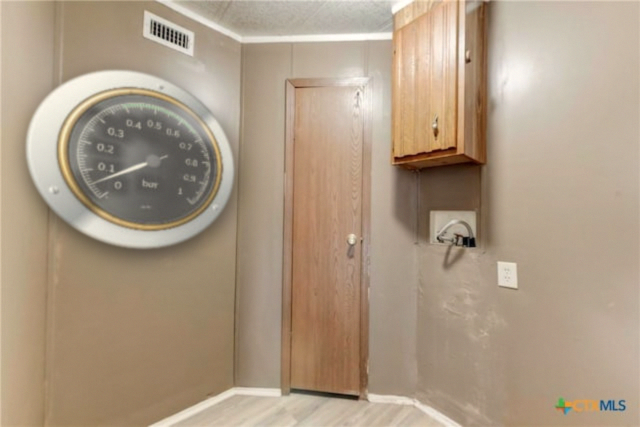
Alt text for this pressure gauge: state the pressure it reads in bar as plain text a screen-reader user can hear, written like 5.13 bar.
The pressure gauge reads 0.05 bar
